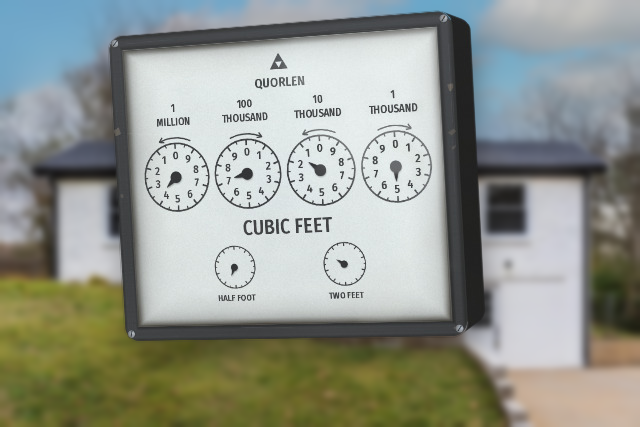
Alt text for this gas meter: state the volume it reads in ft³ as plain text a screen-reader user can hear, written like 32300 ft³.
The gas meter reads 371500 ft³
